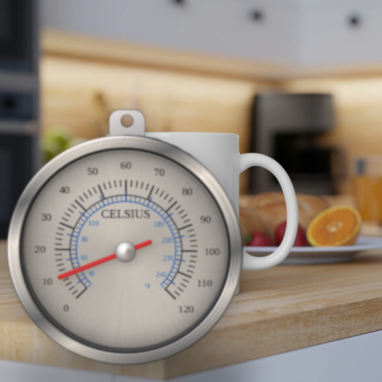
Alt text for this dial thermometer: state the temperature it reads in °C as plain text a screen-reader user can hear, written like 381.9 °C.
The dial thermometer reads 10 °C
